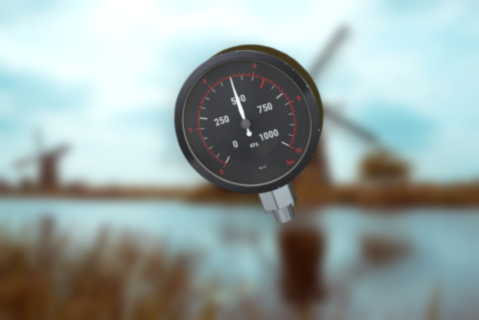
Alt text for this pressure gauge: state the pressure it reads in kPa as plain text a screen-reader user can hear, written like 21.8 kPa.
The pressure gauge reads 500 kPa
